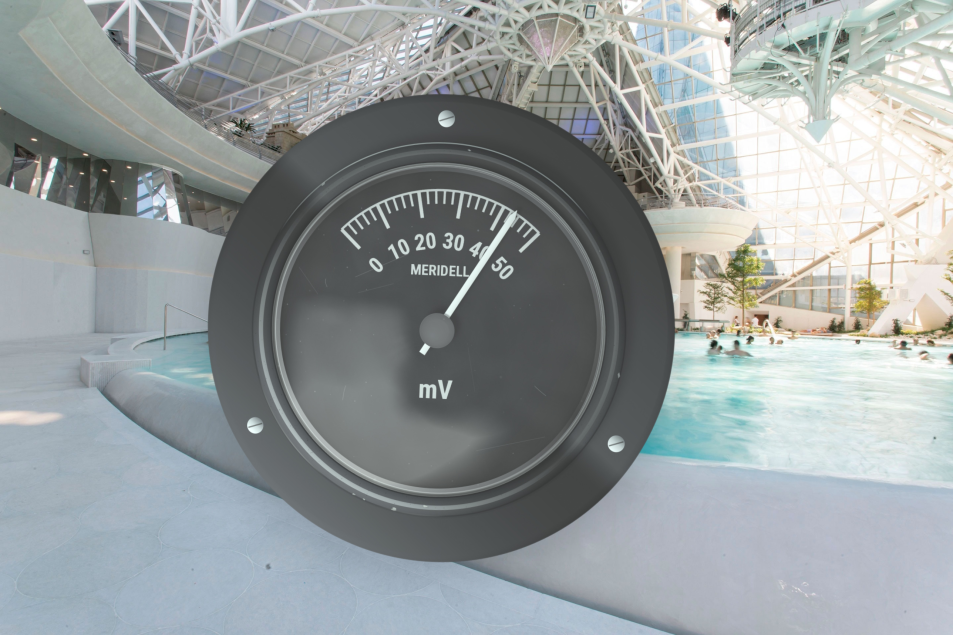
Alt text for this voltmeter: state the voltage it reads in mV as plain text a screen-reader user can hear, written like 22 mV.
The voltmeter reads 43 mV
